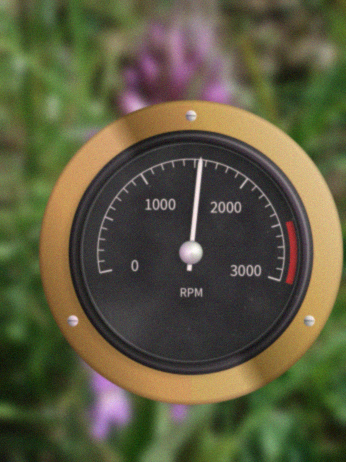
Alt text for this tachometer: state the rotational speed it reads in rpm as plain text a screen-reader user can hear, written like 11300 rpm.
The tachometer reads 1550 rpm
